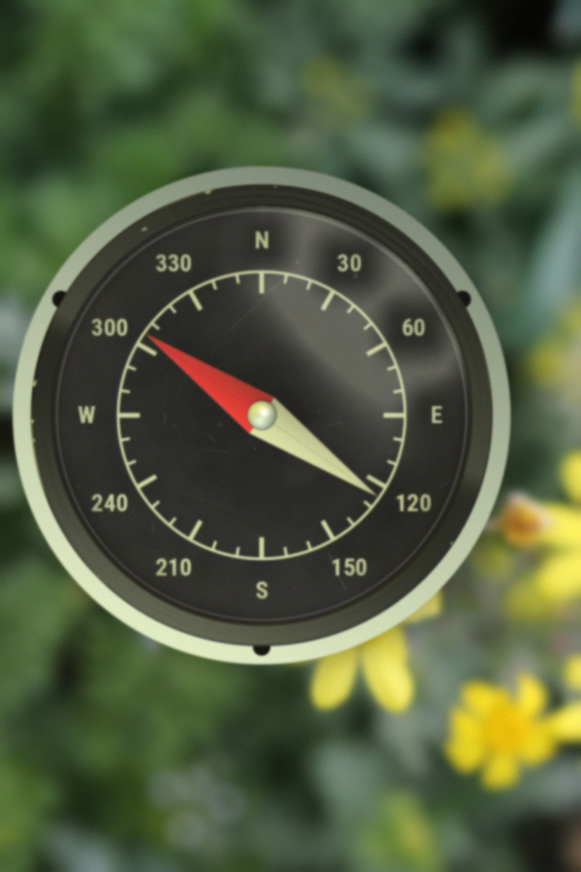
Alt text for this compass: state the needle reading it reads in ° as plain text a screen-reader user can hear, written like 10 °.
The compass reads 305 °
